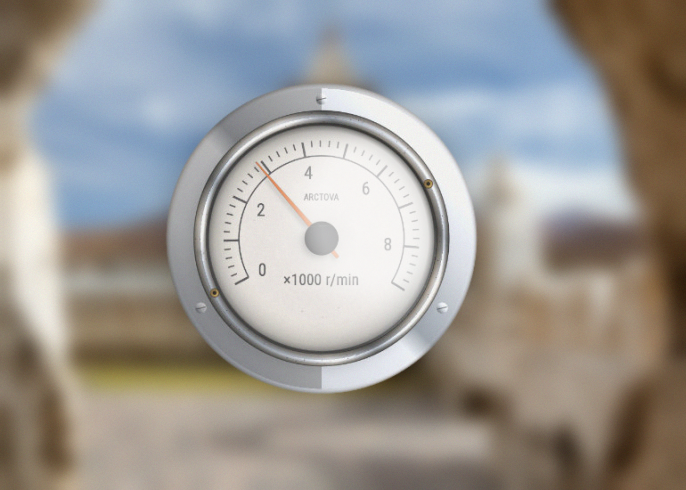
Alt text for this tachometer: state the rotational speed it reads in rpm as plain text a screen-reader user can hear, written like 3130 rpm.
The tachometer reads 2900 rpm
